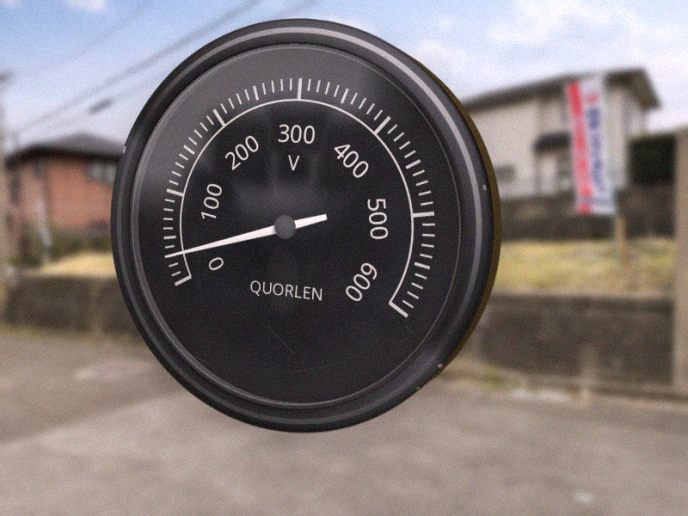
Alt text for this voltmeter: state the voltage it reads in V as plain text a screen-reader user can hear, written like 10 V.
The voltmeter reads 30 V
